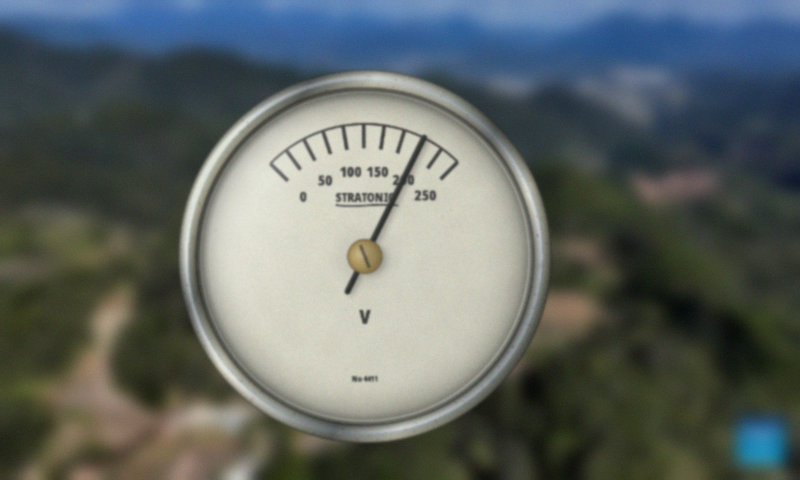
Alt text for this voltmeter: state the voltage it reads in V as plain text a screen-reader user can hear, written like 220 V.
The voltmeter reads 200 V
